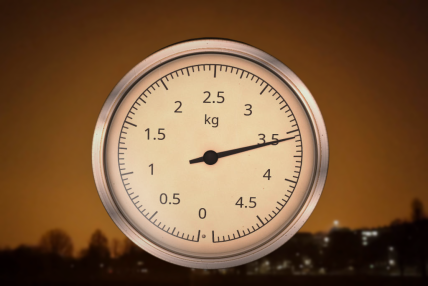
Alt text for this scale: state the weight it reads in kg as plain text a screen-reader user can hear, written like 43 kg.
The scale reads 3.55 kg
